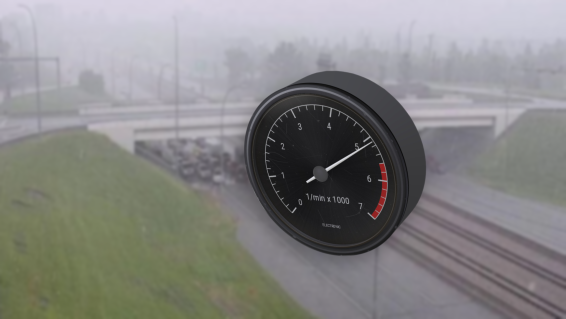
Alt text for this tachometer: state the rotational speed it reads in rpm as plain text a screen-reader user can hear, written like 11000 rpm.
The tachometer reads 5100 rpm
